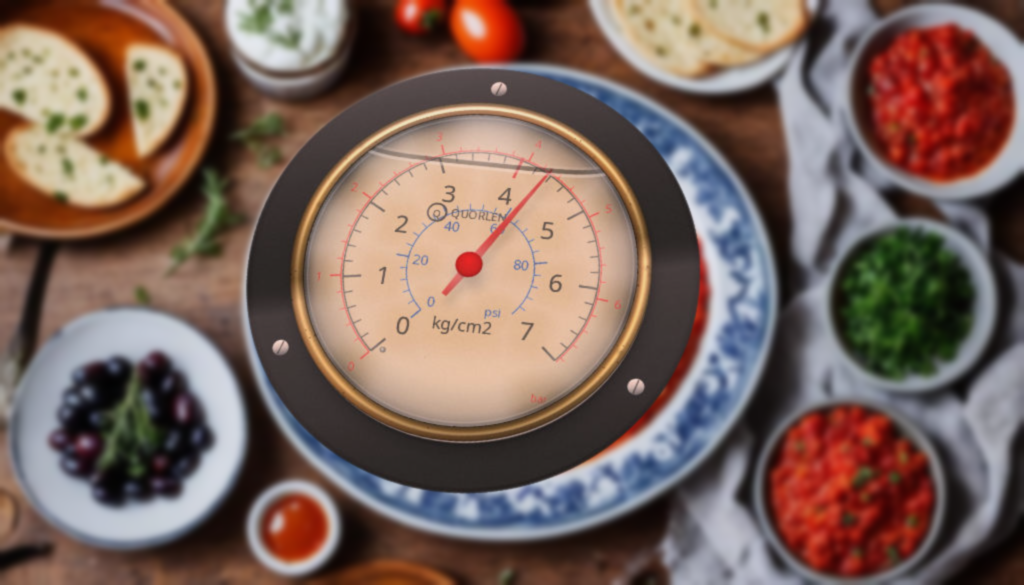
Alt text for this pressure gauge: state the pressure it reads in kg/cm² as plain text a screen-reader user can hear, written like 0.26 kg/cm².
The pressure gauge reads 4.4 kg/cm²
